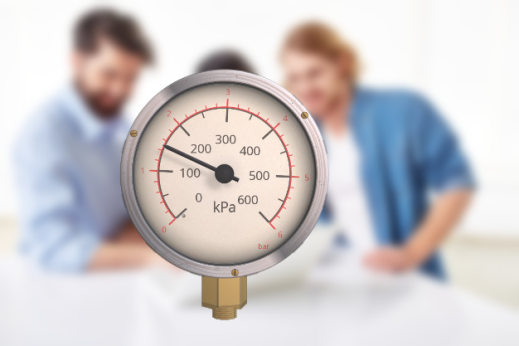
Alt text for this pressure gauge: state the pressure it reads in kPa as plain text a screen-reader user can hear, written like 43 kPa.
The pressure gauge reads 150 kPa
